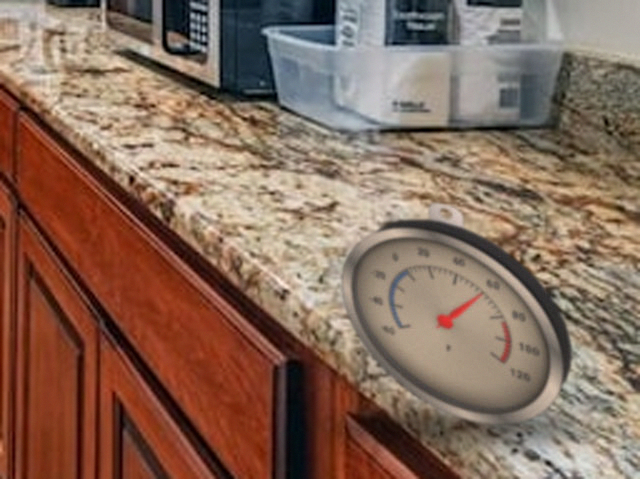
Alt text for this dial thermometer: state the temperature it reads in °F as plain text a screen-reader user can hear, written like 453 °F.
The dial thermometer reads 60 °F
